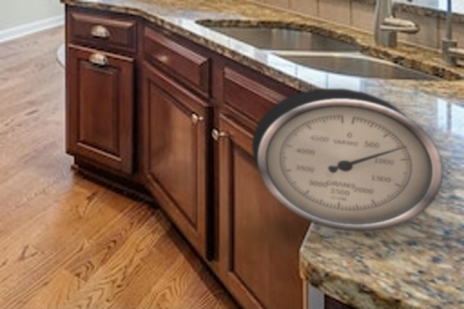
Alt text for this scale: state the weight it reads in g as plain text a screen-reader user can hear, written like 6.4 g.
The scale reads 750 g
